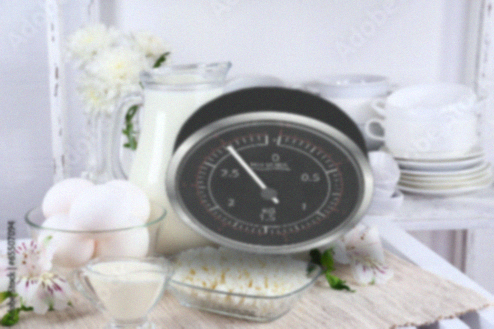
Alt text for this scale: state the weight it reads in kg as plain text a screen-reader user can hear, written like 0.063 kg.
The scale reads 2.75 kg
